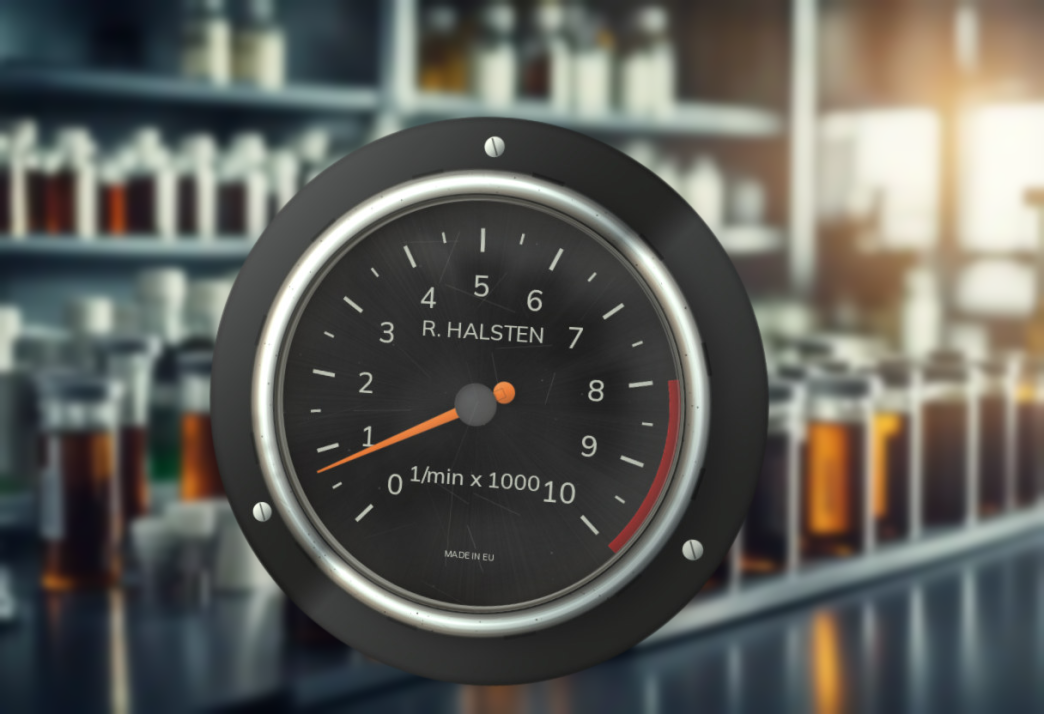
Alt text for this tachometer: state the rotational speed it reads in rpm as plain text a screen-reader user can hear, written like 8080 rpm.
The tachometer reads 750 rpm
